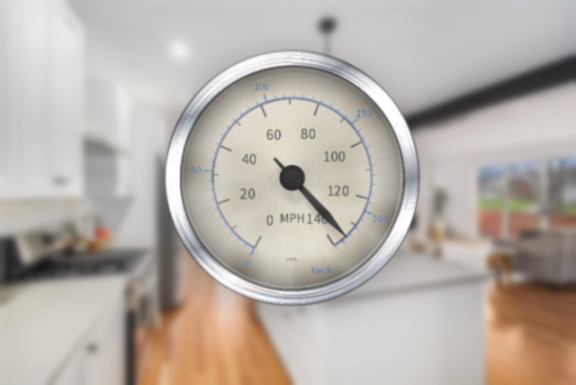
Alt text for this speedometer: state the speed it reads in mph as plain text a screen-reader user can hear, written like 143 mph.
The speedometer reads 135 mph
